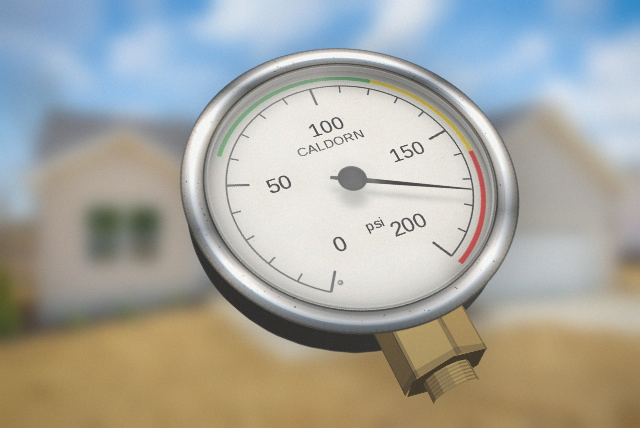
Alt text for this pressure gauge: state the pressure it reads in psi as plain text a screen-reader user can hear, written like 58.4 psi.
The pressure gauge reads 175 psi
